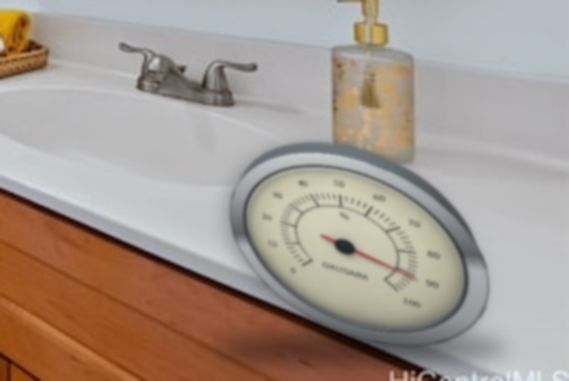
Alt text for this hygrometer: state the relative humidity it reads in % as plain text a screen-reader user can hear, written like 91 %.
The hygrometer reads 90 %
